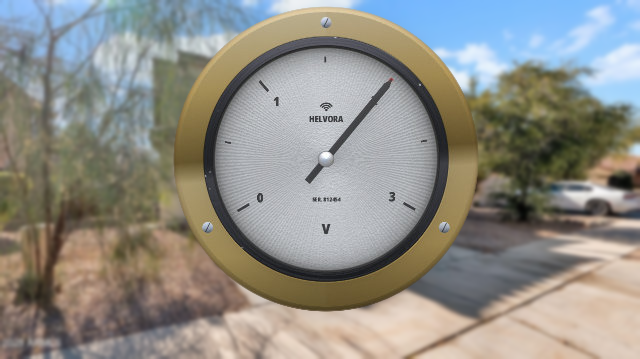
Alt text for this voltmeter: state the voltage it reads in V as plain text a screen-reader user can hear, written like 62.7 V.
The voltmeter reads 2 V
